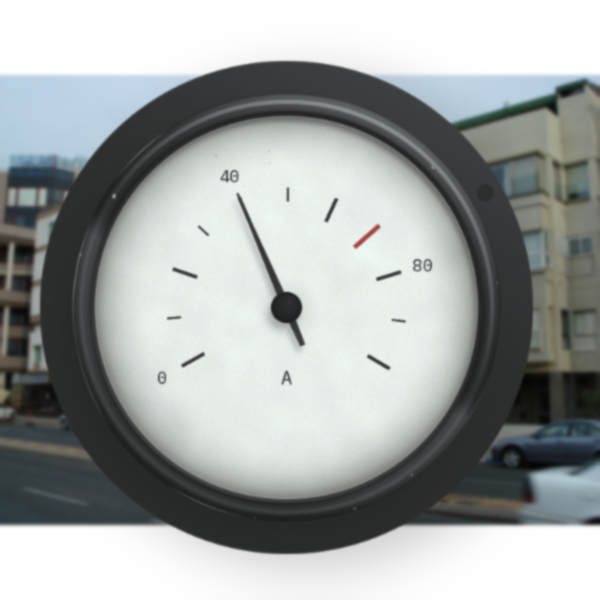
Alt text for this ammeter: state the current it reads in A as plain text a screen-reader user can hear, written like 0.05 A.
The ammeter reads 40 A
